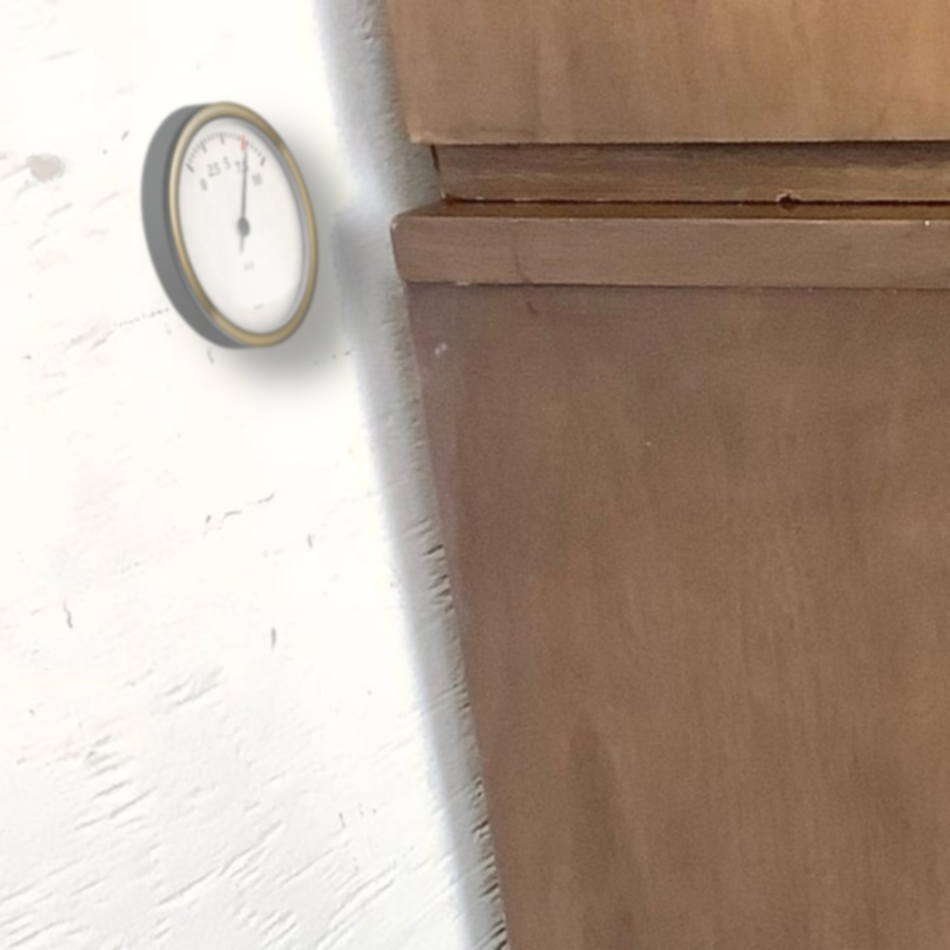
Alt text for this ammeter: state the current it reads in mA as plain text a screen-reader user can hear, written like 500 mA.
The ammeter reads 7.5 mA
